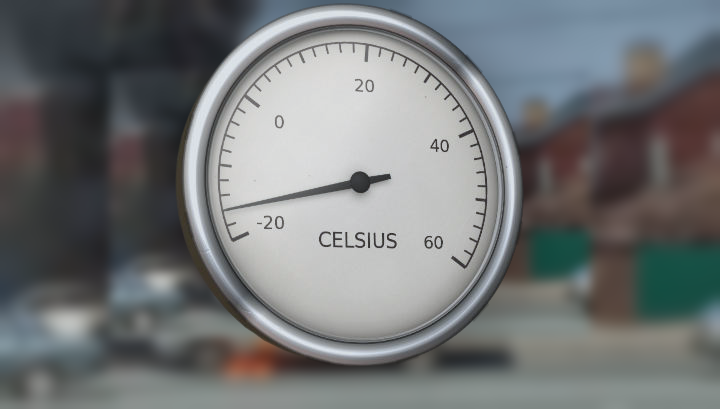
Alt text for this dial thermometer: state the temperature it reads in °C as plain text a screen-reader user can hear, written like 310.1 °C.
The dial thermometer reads -16 °C
